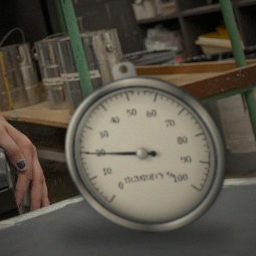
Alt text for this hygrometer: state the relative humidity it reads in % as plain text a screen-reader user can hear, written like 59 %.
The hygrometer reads 20 %
